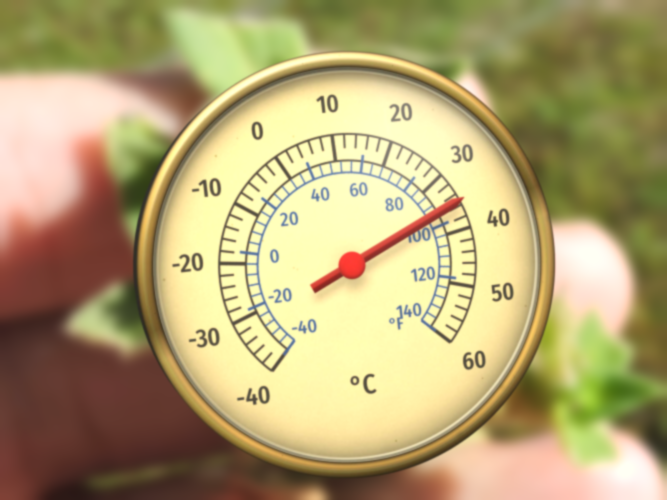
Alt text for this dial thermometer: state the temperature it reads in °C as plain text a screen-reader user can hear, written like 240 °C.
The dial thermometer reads 35 °C
